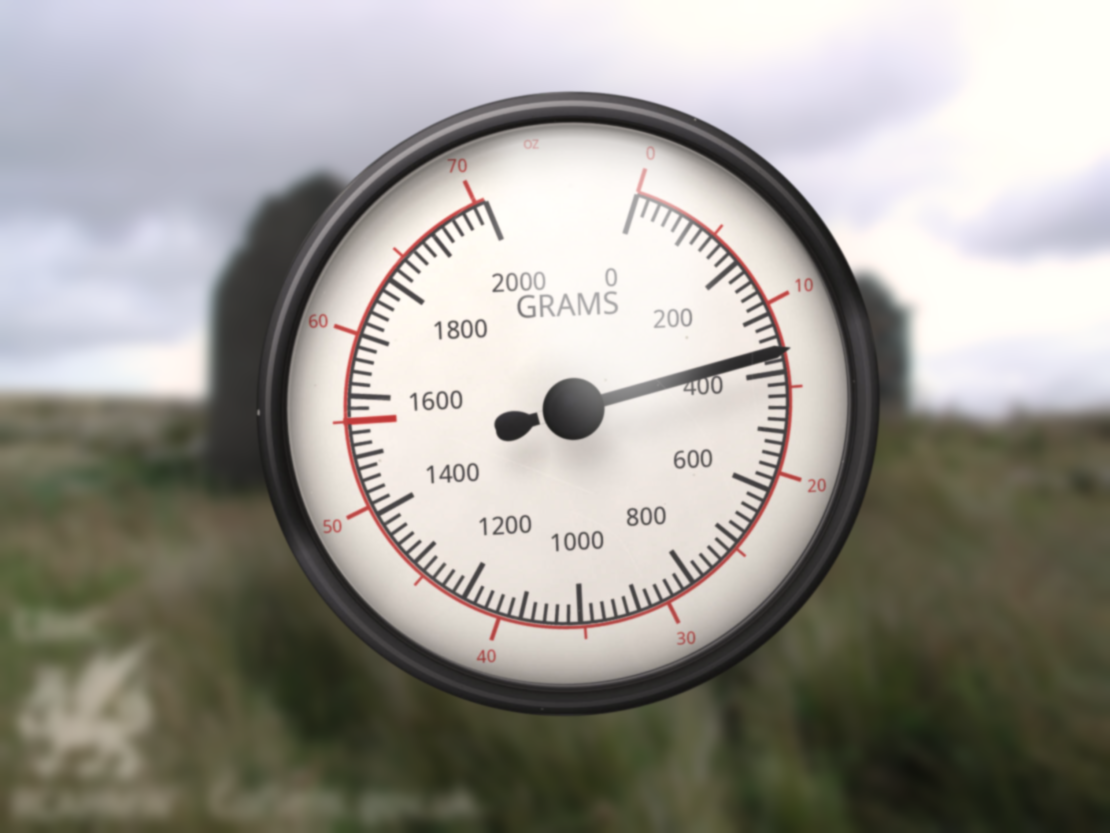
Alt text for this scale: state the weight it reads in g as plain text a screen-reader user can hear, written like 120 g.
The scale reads 360 g
